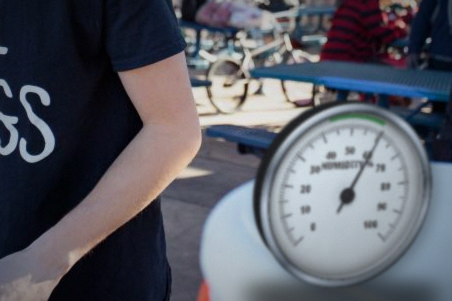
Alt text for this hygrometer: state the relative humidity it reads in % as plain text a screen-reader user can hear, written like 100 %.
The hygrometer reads 60 %
